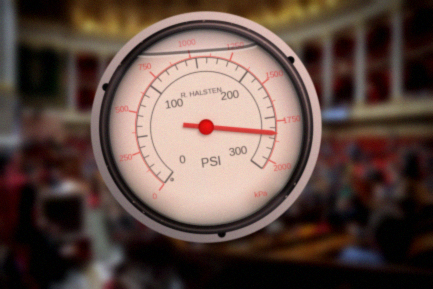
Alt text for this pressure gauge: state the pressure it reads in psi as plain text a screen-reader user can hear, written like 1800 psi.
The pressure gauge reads 265 psi
